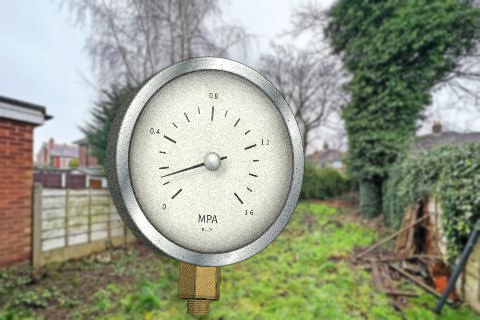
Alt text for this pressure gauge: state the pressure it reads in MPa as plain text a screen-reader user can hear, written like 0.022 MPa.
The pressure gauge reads 0.15 MPa
